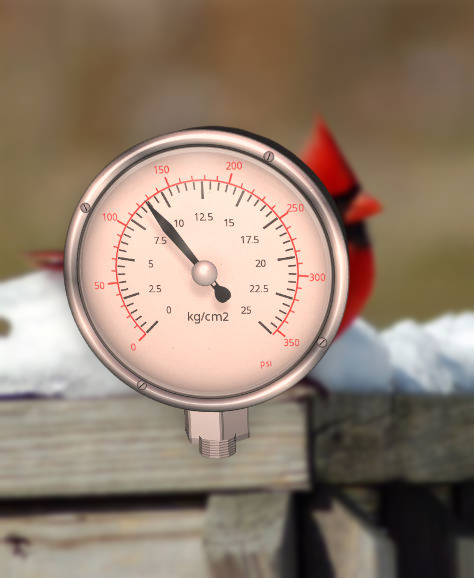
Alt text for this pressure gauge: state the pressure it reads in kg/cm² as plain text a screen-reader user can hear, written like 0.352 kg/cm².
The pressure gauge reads 9 kg/cm²
